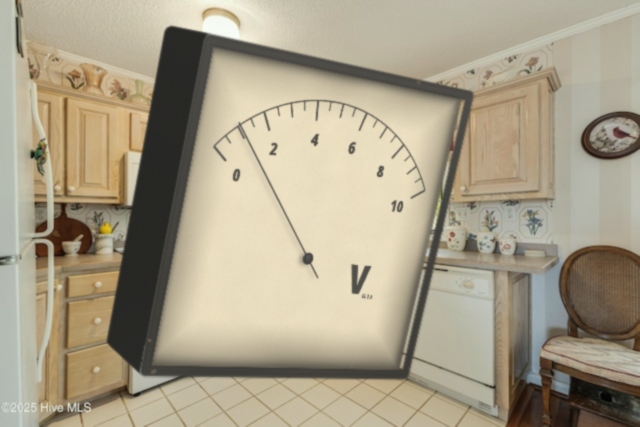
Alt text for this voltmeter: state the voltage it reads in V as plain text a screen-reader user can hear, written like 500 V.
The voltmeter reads 1 V
